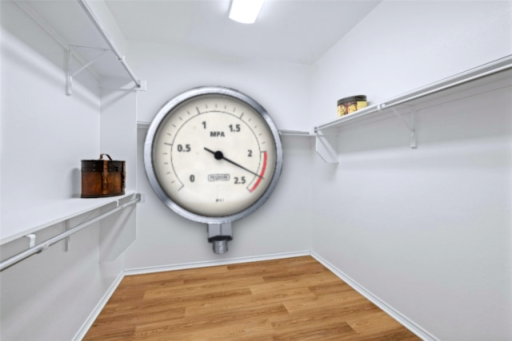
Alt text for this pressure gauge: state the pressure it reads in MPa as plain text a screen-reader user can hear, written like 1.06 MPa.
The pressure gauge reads 2.3 MPa
